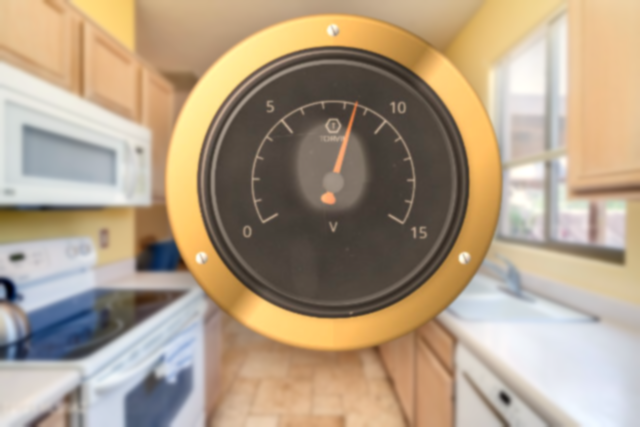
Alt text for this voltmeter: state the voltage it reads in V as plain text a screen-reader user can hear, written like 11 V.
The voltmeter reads 8.5 V
